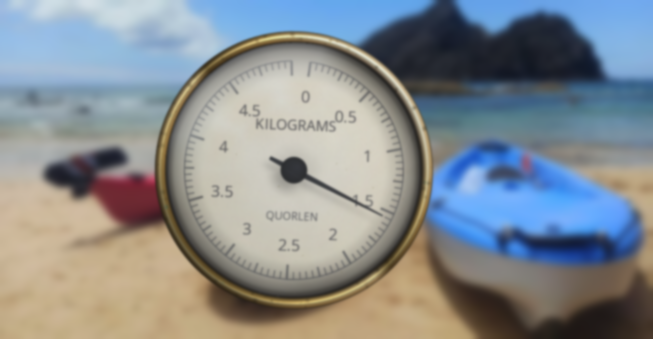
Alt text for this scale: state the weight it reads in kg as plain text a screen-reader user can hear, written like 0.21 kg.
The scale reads 1.55 kg
